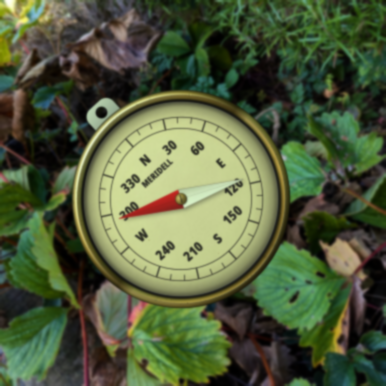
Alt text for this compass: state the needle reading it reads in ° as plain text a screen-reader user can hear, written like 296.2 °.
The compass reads 295 °
